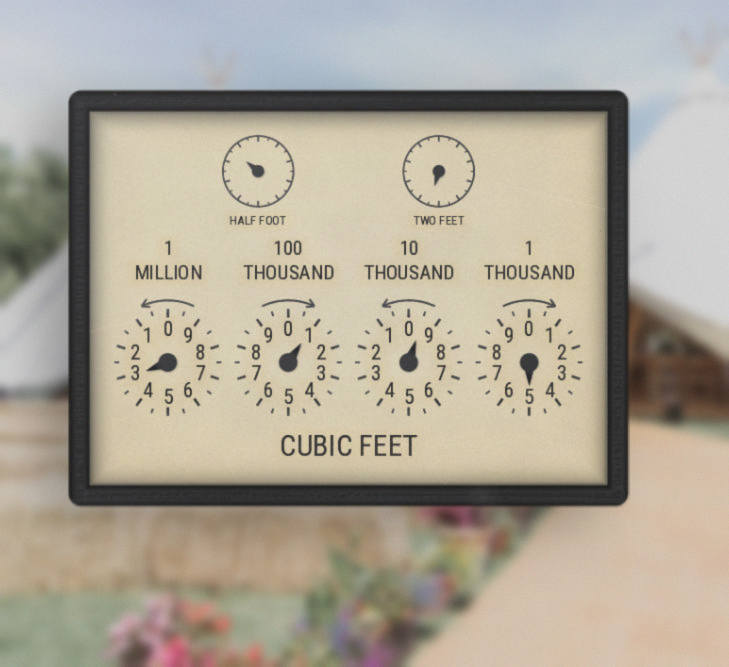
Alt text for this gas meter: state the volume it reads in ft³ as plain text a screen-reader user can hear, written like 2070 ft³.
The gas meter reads 309500 ft³
